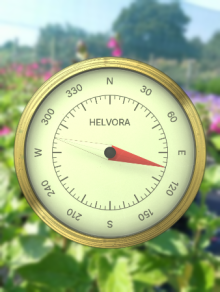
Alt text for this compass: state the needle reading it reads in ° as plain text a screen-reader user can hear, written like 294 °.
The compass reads 105 °
